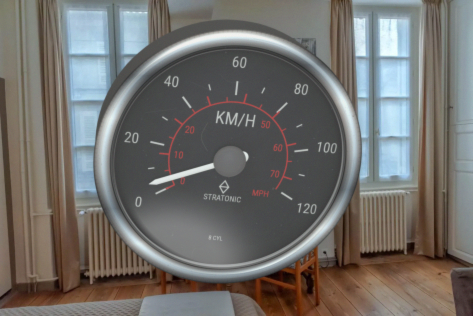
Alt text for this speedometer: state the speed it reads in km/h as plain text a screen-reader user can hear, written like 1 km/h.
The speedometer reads 5 km/h
